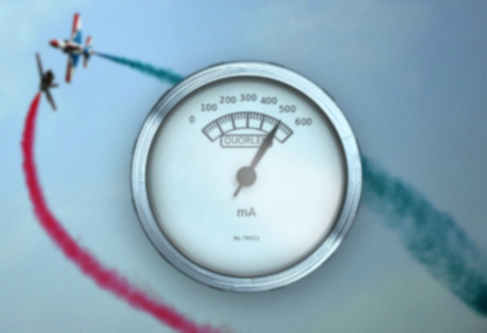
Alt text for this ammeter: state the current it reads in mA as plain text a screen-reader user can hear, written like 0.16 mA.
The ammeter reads 500 mA
